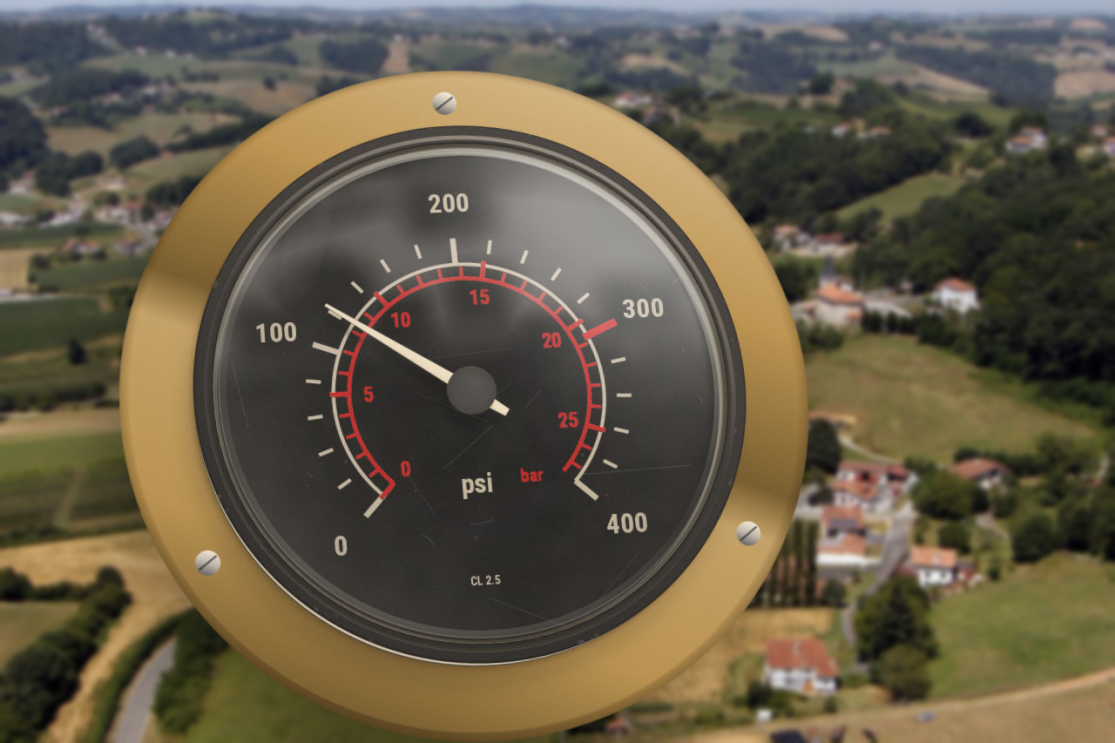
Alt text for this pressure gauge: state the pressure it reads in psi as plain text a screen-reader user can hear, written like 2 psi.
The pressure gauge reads 120 psi
